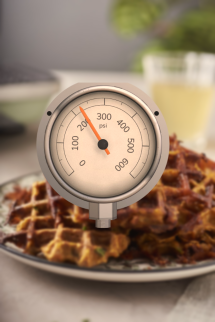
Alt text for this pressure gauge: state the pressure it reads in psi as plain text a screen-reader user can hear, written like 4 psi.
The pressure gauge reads 225 psi
